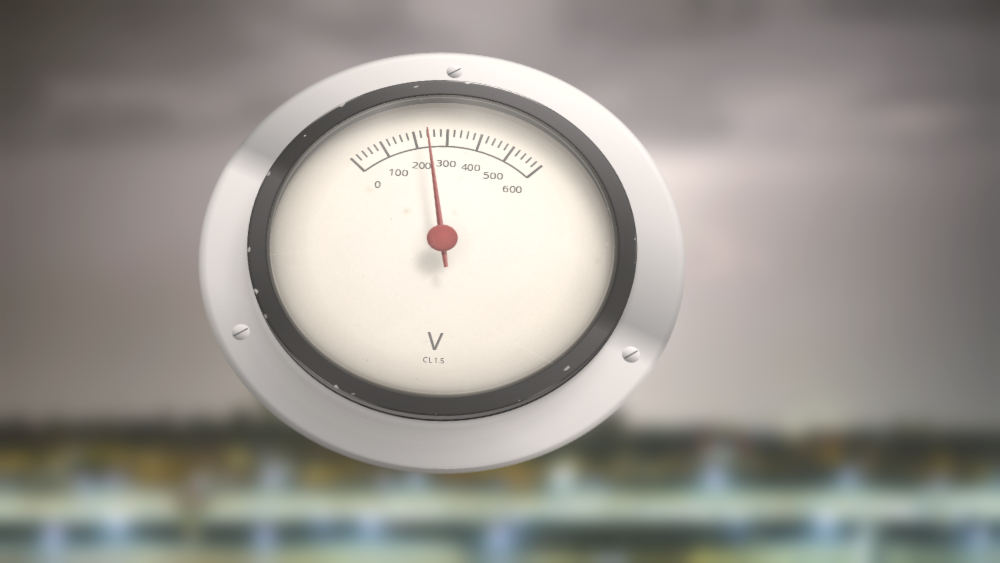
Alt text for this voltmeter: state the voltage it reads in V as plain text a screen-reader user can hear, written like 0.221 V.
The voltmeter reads 240 V
